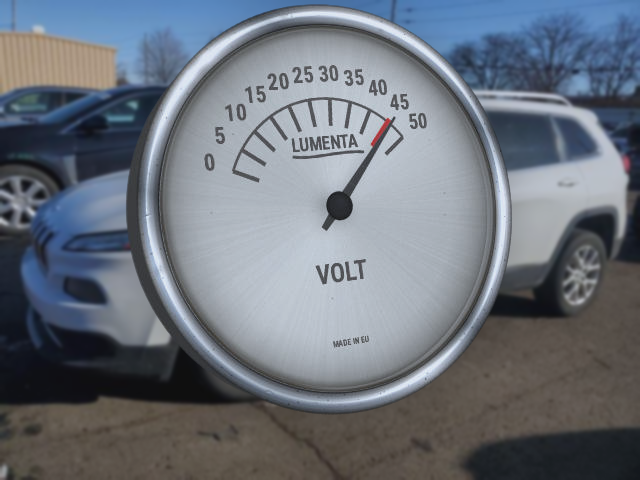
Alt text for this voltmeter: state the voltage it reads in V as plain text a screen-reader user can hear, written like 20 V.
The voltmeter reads 45 V
